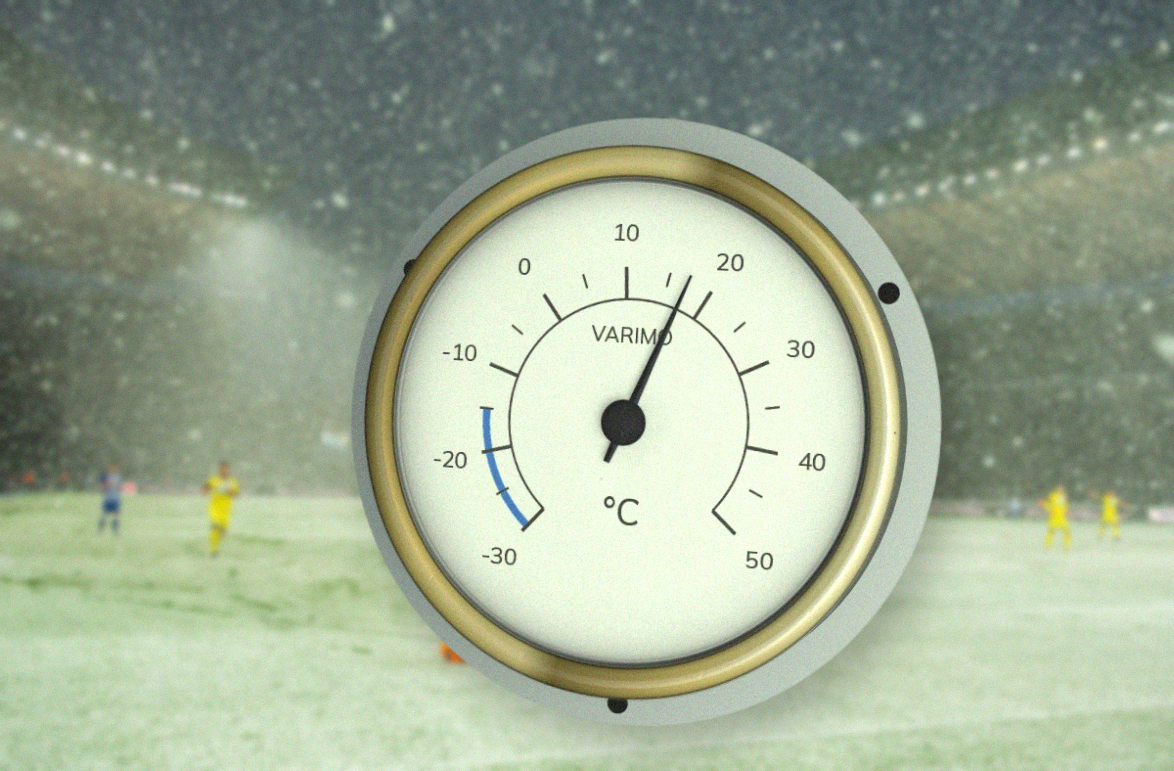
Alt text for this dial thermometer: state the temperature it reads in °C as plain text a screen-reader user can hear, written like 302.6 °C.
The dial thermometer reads 17.5 °C
